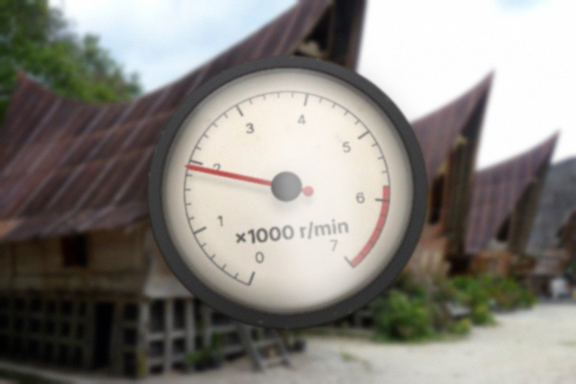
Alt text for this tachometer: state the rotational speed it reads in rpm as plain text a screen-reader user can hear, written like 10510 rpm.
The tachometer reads 1900 rpm
